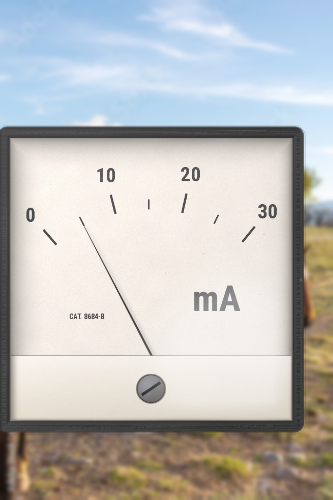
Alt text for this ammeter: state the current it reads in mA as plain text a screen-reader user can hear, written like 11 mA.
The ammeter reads 5 mA
